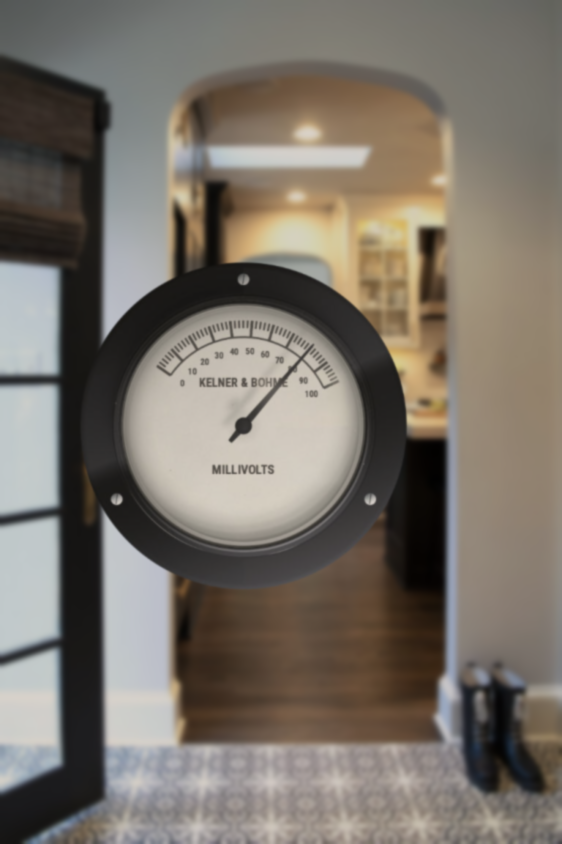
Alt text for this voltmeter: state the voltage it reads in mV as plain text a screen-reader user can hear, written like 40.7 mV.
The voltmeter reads 80 mV
